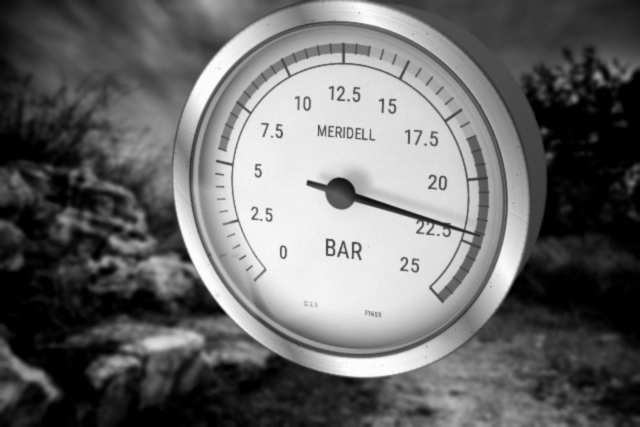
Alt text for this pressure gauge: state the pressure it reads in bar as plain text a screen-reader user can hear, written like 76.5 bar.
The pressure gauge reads 22 bar
